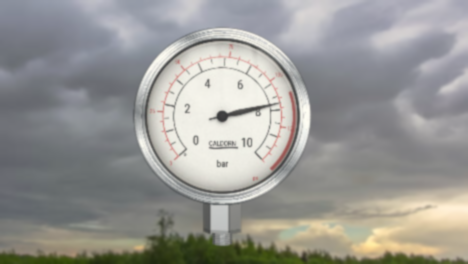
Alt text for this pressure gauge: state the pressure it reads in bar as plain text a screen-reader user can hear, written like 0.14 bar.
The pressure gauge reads 7.75 bar
